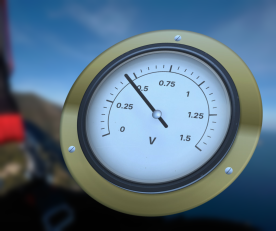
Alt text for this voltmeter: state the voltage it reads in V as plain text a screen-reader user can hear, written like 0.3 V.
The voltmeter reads 0.45 V
